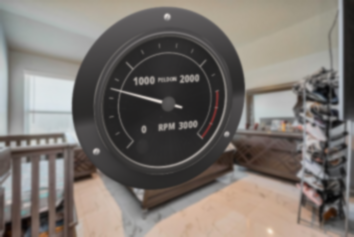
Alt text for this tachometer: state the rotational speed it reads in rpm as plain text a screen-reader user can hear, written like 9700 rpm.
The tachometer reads 700 rpm
